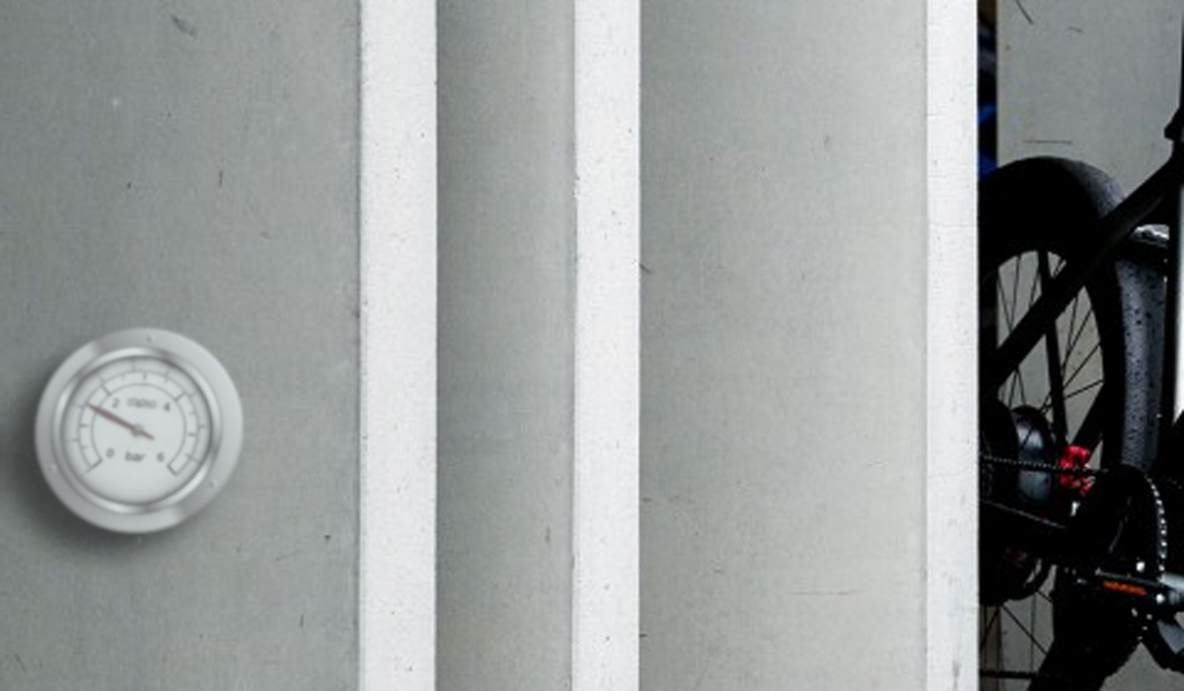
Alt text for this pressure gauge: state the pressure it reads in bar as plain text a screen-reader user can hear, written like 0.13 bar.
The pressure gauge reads 1.5 bar
